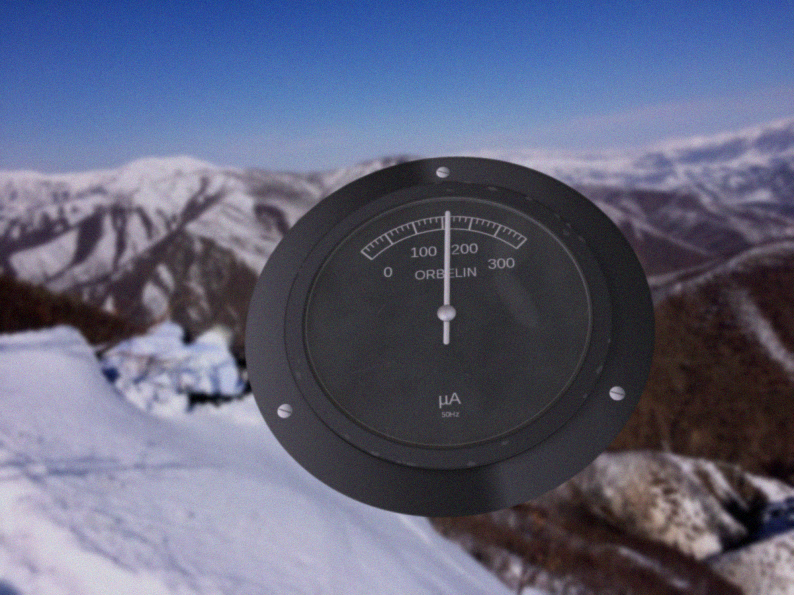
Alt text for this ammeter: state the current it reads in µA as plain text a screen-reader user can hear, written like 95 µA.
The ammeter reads 160 µA
